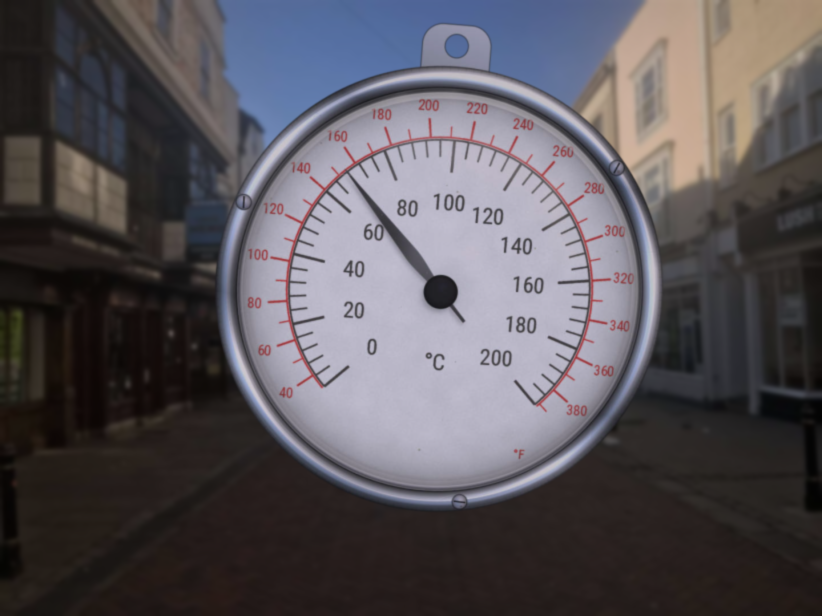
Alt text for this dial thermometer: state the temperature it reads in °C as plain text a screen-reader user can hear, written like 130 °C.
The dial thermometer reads 68 °C
